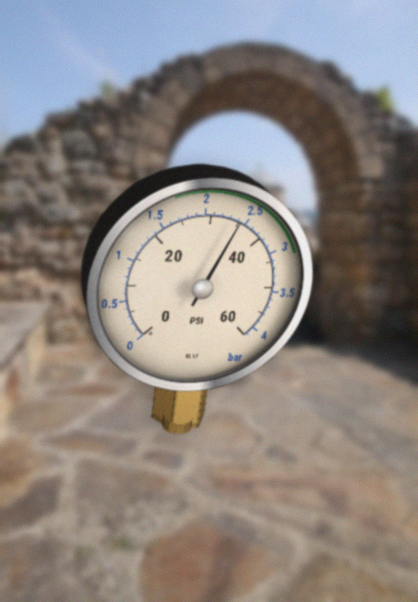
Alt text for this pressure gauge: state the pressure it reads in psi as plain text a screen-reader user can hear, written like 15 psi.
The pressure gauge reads 35 psi
